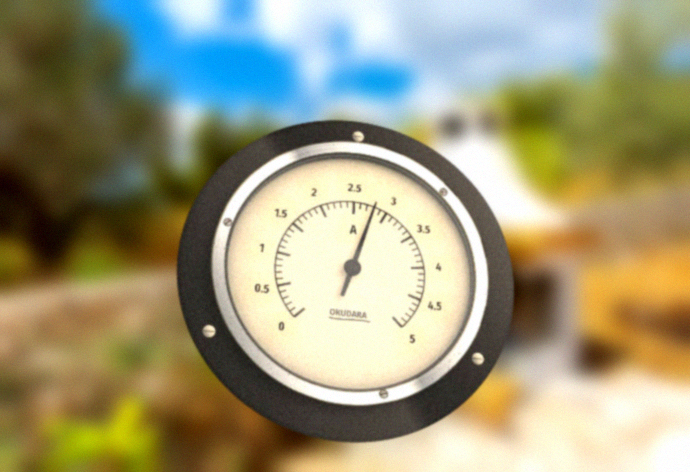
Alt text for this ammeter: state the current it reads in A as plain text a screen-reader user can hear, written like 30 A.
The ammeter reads 2.8 A
